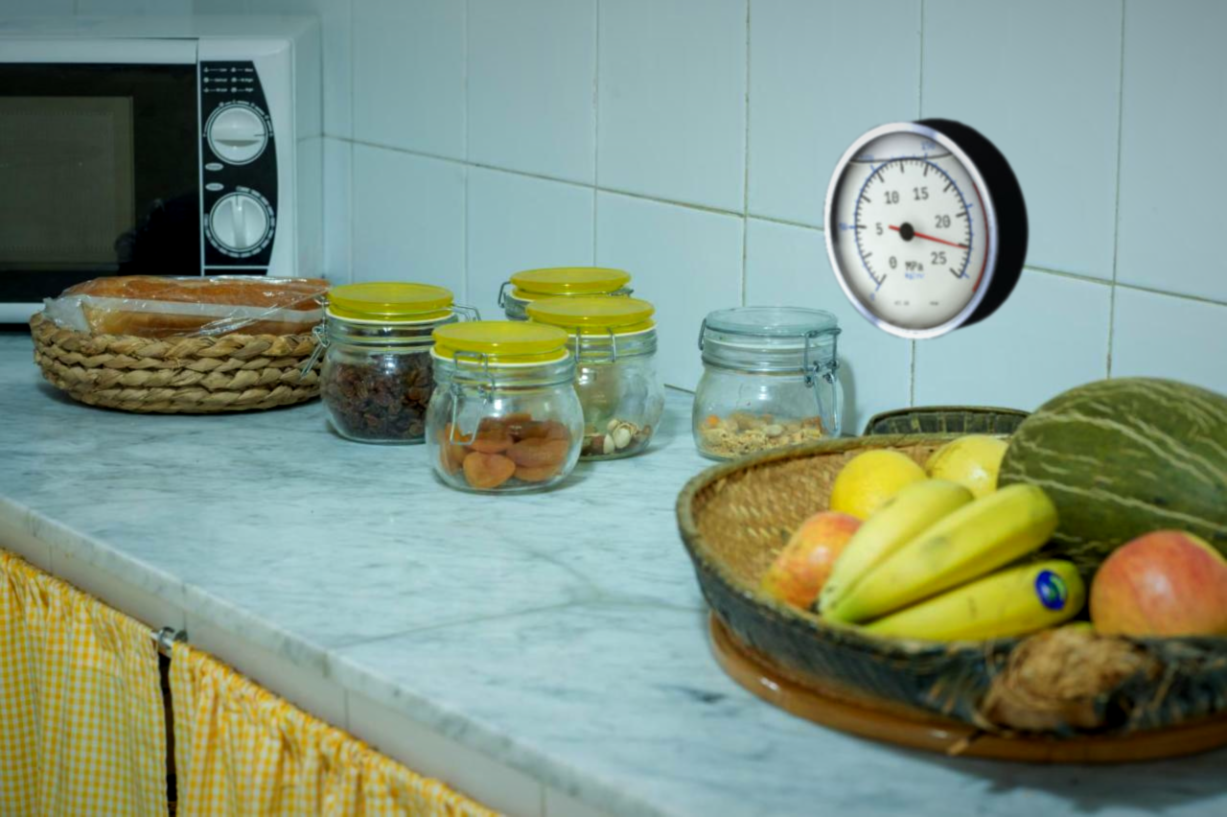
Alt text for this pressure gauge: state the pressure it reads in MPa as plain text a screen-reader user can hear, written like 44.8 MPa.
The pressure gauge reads 22.5 MPa
